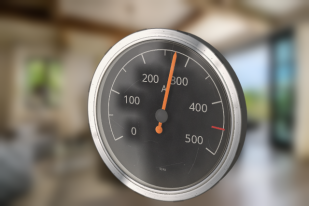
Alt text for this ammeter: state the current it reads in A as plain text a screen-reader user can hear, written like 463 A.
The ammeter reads 275 A
